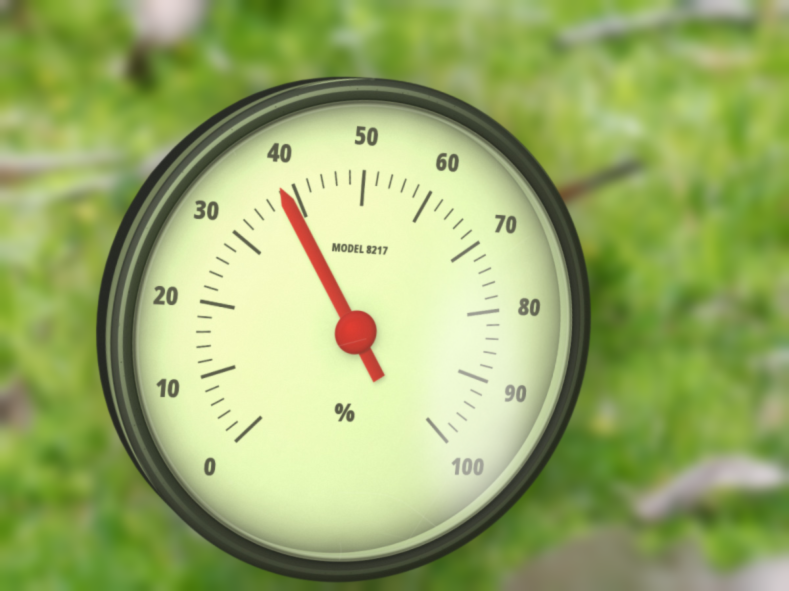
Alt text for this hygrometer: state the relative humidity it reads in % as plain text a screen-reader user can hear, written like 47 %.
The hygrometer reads 38 %
